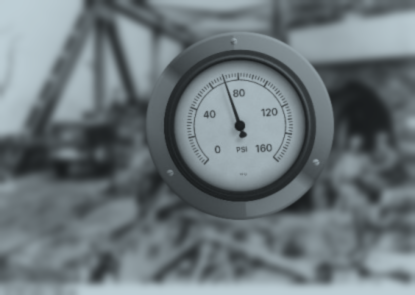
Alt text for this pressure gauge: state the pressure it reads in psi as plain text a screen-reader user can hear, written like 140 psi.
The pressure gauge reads 70 psi
